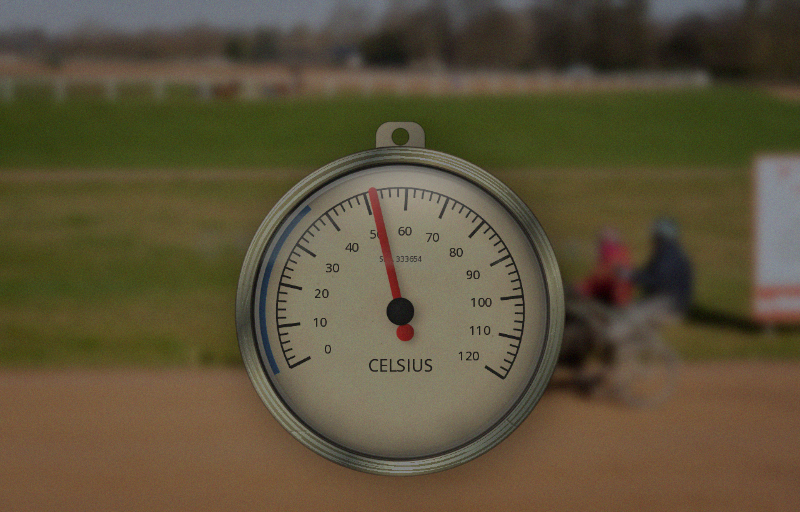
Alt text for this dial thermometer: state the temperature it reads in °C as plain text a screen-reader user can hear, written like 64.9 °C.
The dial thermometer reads 52 °C
